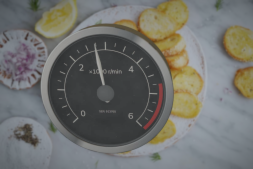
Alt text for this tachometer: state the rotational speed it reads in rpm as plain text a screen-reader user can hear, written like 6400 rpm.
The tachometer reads 2750 rpm
